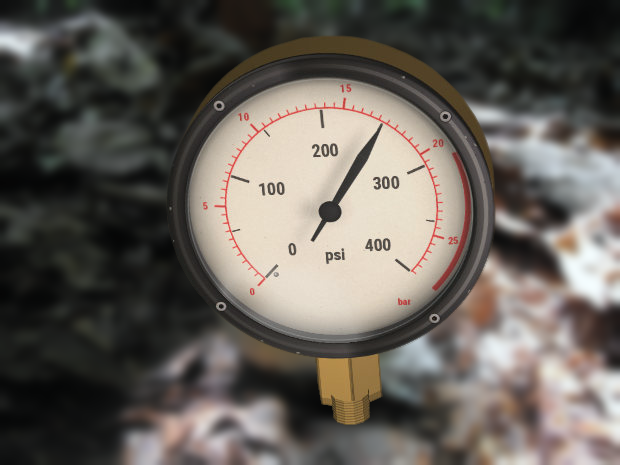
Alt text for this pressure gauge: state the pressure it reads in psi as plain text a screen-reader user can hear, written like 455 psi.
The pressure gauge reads 250 psi
